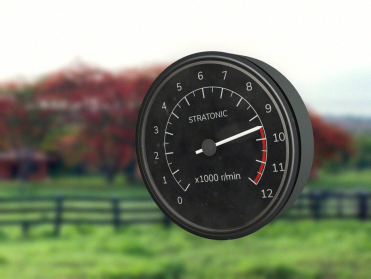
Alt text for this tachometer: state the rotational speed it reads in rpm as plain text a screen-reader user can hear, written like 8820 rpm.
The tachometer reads 9500 rpm
